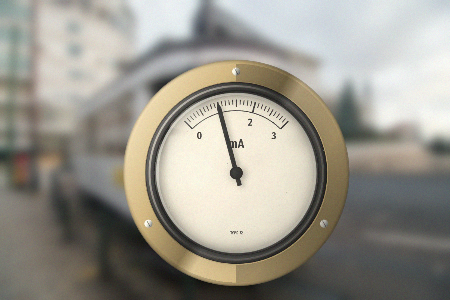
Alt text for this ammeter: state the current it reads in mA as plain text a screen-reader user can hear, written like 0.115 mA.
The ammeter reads 1 mA
